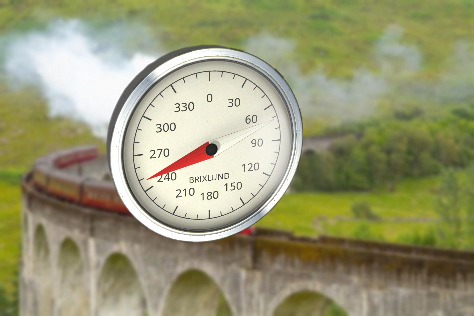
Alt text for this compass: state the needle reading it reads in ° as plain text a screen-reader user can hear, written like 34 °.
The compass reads 250 °
